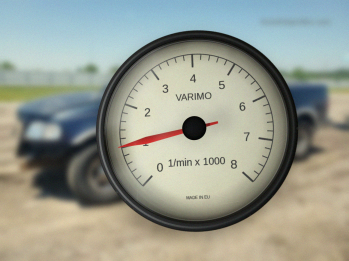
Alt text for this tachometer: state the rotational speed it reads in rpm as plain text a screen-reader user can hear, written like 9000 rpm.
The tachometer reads 1000 rpm
